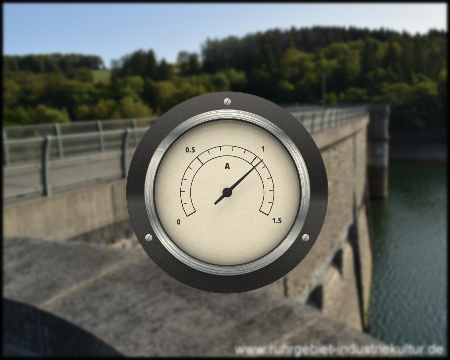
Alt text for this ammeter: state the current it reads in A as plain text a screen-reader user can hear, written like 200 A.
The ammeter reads 1.05 A
